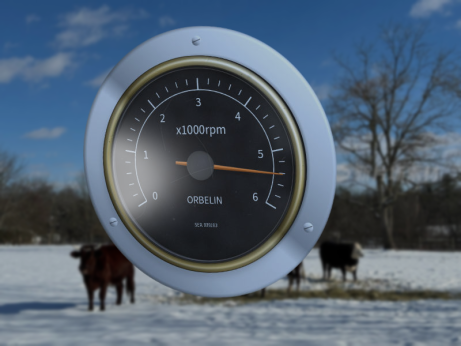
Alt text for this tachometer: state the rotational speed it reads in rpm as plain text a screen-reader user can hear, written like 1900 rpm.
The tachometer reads 5400 rpm
